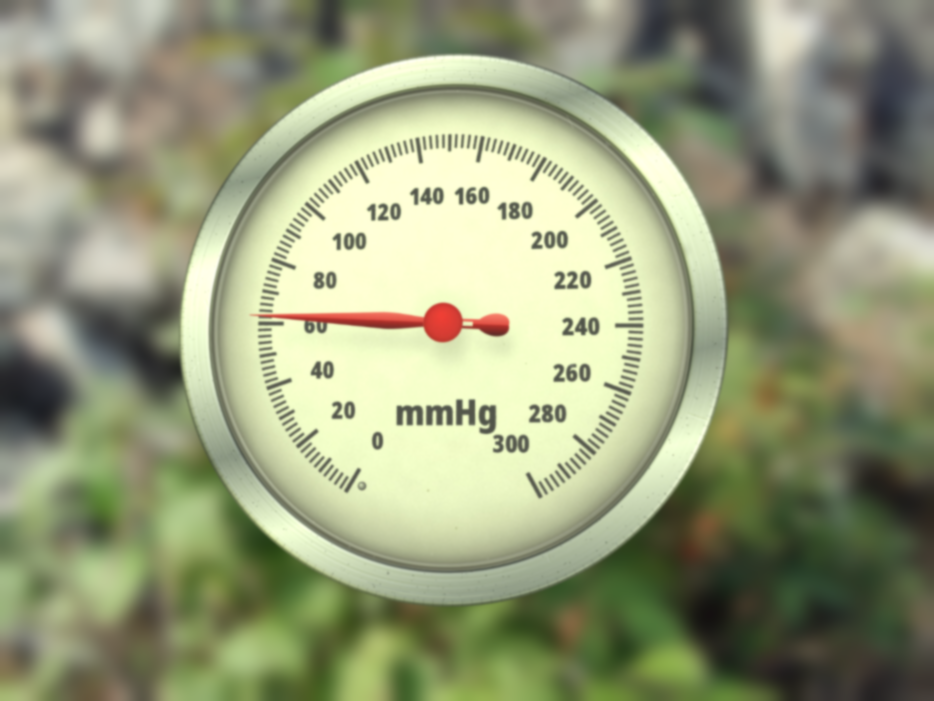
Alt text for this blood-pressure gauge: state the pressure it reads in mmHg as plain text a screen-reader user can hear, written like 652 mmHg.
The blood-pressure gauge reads 62 mmHg
